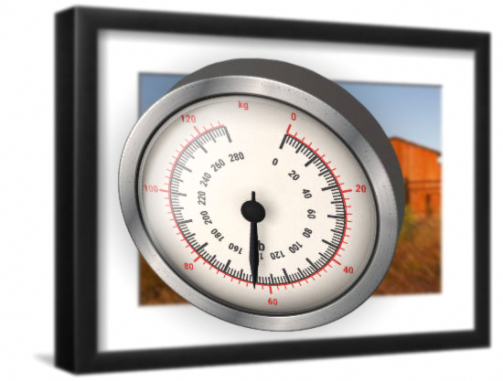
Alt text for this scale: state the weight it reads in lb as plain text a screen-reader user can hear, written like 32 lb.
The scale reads 140 lb
